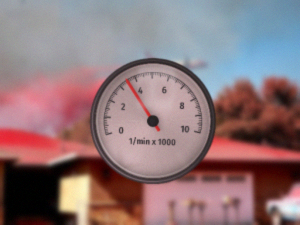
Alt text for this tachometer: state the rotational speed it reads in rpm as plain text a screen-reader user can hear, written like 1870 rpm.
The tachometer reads 3500 rpm
